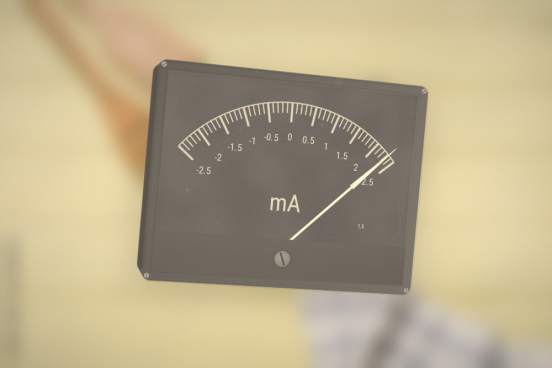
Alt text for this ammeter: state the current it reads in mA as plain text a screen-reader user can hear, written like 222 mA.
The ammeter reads 2.3 mA
